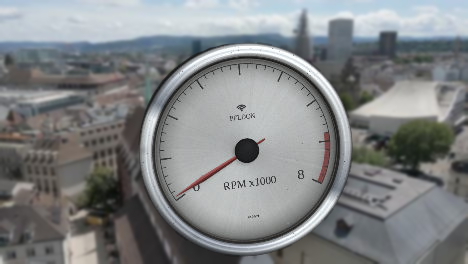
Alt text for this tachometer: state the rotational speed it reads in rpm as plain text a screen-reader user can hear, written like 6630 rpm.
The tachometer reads 100 rpm
